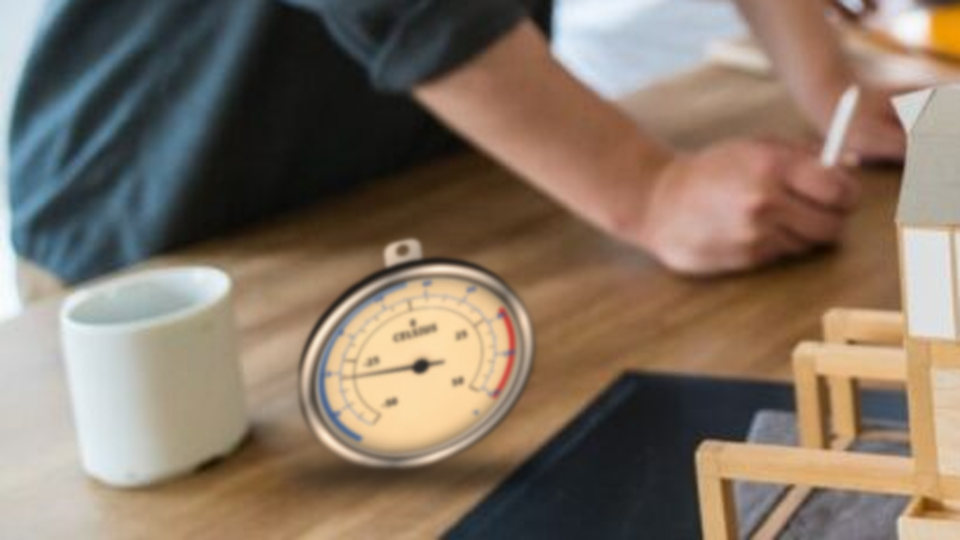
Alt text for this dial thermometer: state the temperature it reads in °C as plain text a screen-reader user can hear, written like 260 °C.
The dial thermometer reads -30 °C
